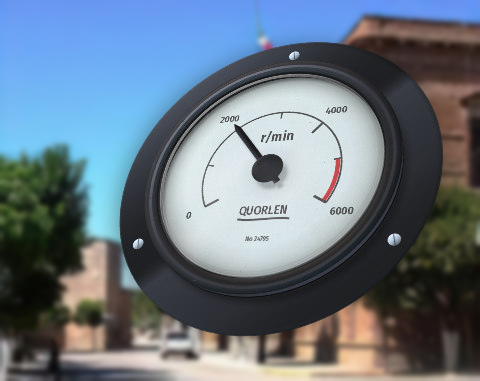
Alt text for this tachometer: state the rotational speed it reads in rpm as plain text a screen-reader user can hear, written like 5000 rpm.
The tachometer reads 2000 rpm
